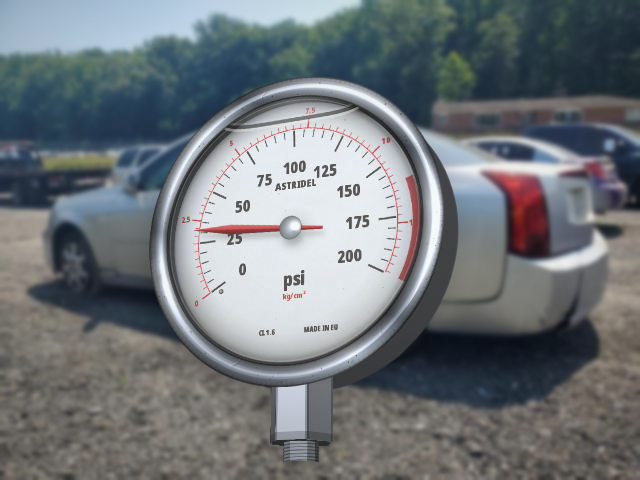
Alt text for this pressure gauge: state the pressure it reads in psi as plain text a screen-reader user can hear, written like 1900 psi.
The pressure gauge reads 30 psi
